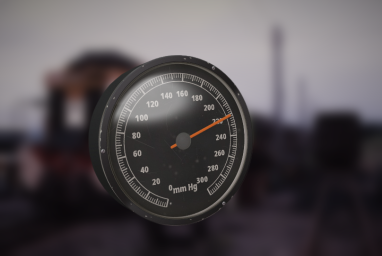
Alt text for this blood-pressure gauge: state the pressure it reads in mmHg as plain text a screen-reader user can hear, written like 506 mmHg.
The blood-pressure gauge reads 220 mmHg
